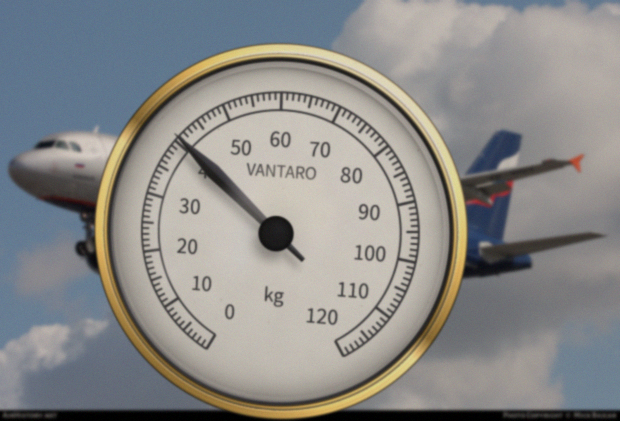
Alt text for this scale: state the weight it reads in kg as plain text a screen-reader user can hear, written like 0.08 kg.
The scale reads 41 kg
